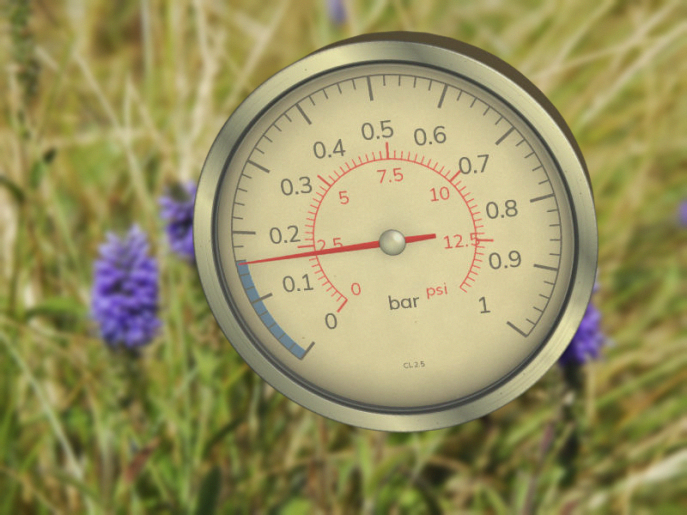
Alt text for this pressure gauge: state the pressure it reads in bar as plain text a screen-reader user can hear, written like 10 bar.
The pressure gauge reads 0.16 bar
